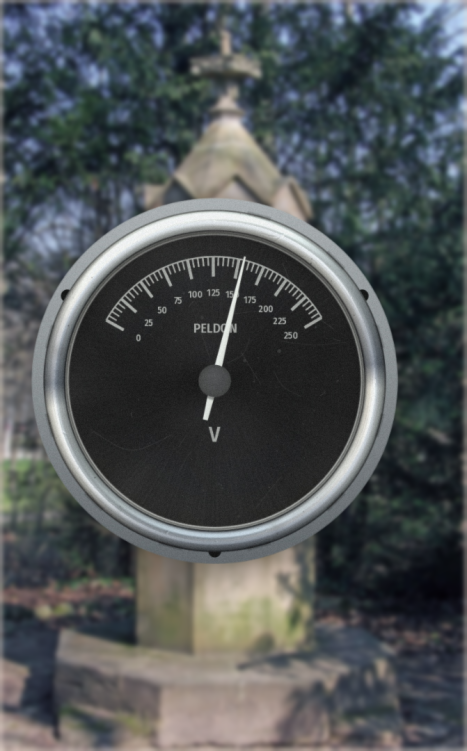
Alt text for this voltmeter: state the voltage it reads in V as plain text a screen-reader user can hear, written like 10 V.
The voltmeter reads 155 V
